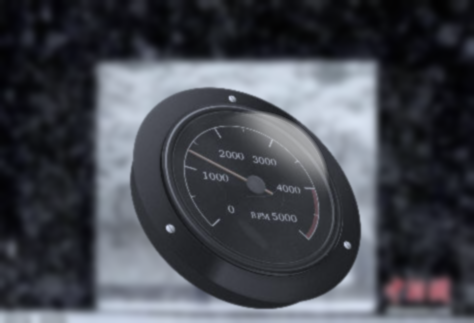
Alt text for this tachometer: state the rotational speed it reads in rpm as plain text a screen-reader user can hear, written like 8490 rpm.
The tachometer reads 1250 rpm
